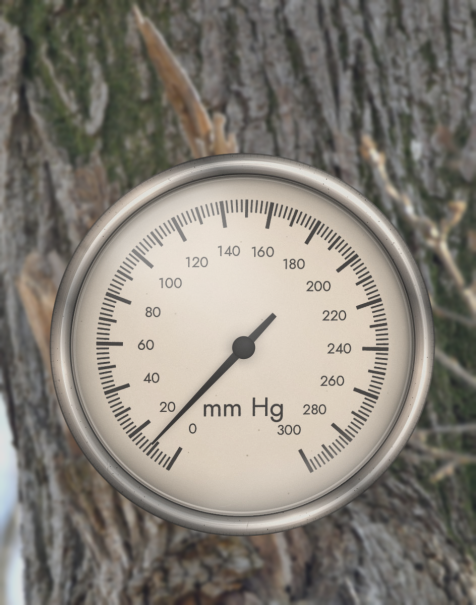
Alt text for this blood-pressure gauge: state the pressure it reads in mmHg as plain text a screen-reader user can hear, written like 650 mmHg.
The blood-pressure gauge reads 12 mmHg
